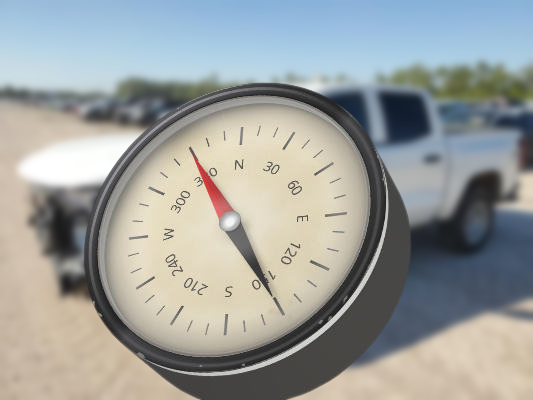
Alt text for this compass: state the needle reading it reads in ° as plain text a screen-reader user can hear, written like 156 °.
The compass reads 330 °
